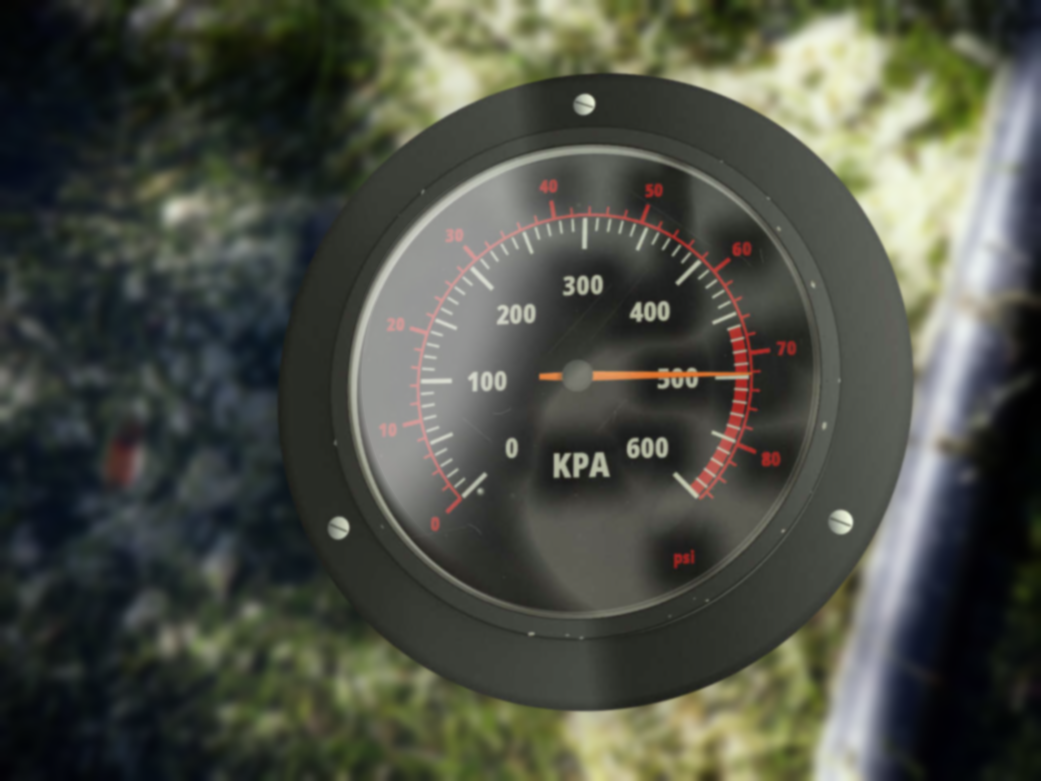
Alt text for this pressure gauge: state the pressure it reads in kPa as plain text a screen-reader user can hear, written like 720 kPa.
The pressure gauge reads 500 kPa
